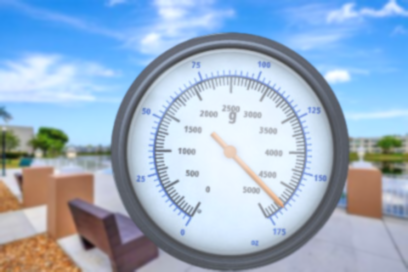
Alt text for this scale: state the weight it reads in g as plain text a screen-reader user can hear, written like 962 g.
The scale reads 4750 g
